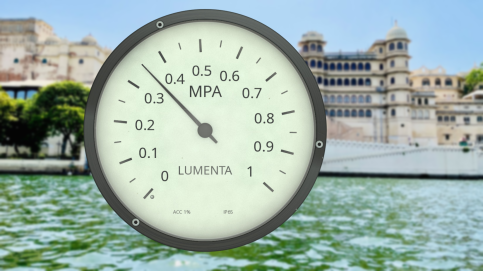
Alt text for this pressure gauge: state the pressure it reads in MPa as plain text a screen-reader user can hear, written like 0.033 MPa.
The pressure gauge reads 0.35 MPa
